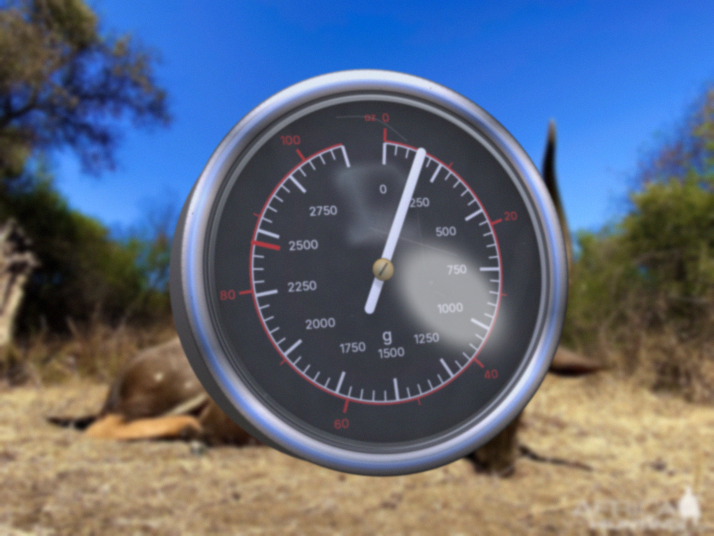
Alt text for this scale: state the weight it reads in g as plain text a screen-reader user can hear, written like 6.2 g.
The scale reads 150 g
